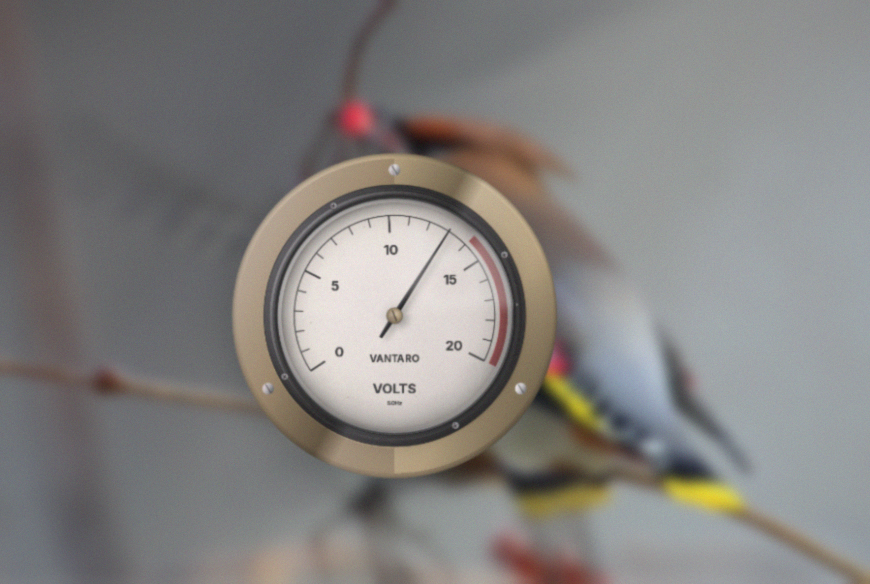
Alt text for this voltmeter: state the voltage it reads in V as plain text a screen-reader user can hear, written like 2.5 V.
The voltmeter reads 13 V
